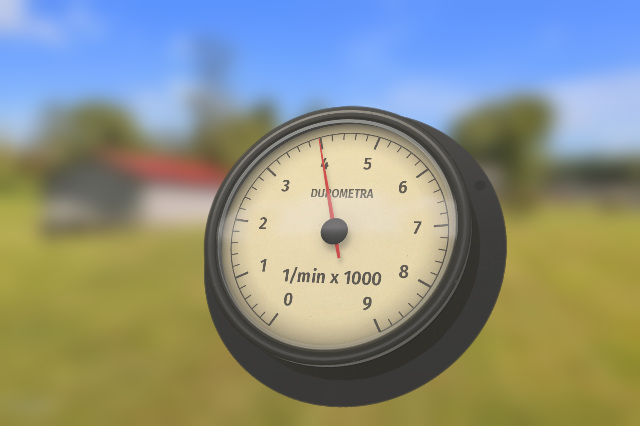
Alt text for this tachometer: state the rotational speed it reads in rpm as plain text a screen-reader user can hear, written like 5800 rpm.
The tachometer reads 4000 rpm
